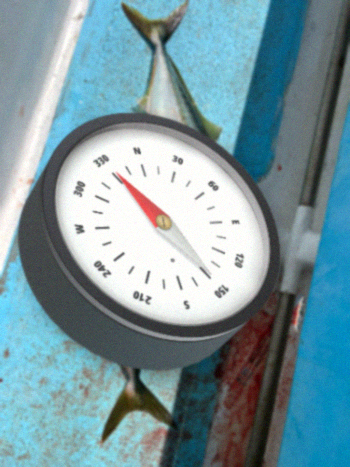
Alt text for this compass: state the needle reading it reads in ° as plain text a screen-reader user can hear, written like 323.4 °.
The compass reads 330 °
